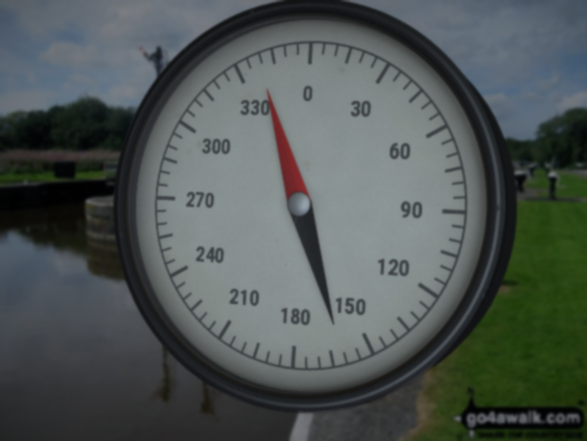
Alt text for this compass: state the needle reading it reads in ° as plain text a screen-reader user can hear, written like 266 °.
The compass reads 340 °
